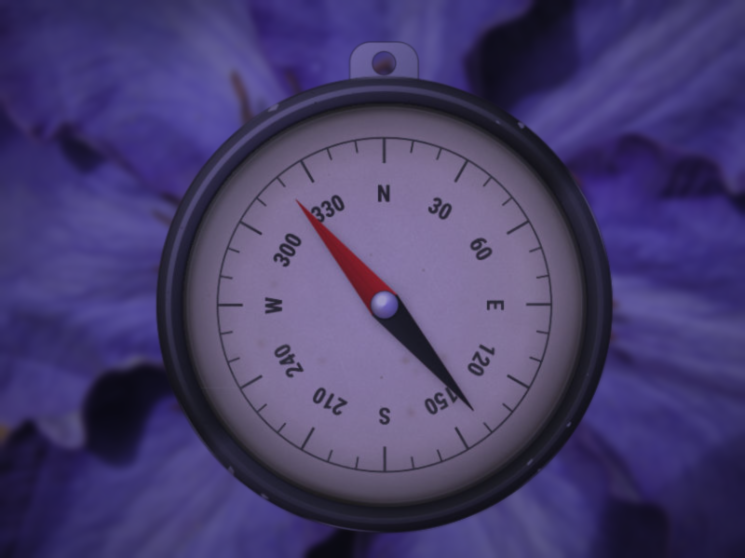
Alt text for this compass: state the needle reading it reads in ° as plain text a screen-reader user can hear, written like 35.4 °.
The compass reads 320 °
